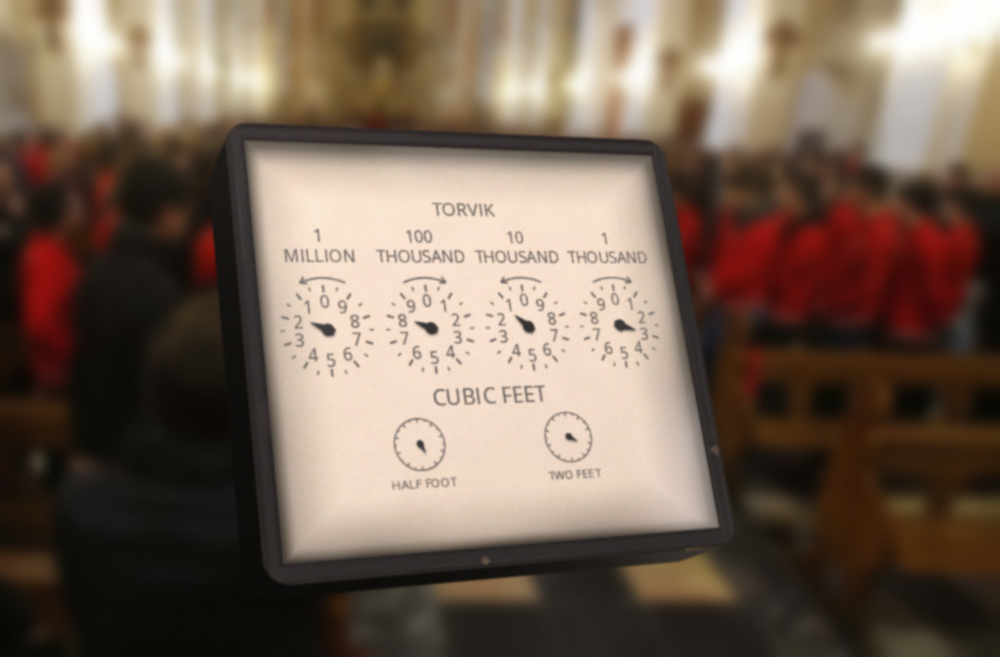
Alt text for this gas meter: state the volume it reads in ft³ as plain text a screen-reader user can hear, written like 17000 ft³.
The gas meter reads 181300 ft³
